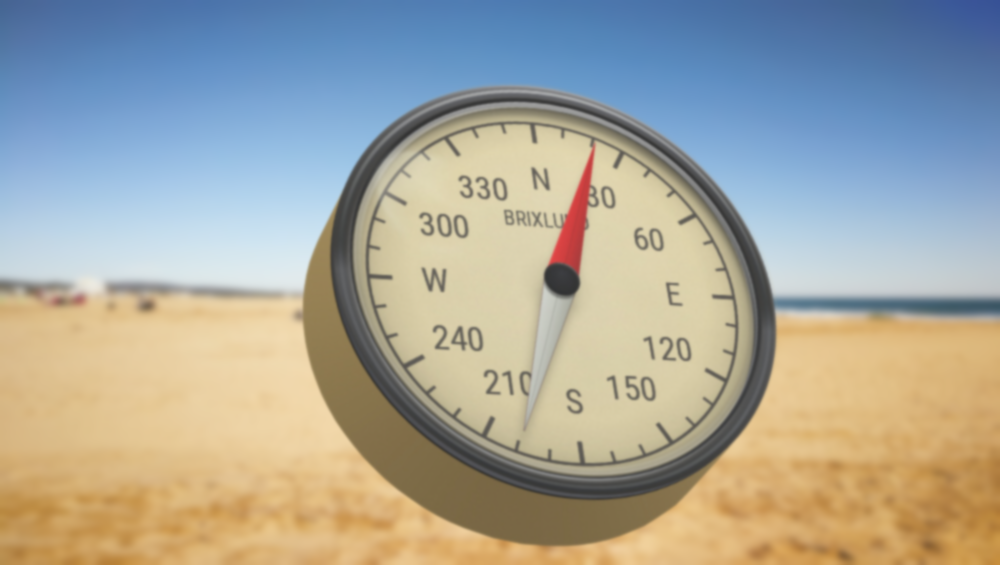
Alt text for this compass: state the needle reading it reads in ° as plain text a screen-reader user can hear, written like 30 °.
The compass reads 20 °
